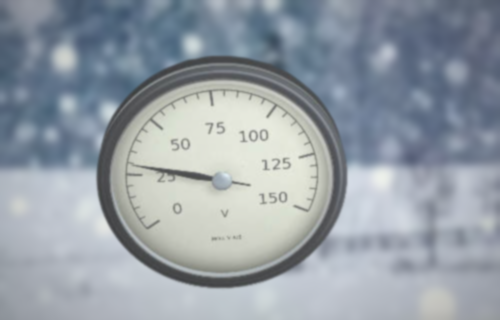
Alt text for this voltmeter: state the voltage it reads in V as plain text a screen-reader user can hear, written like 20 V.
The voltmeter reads 30 V
